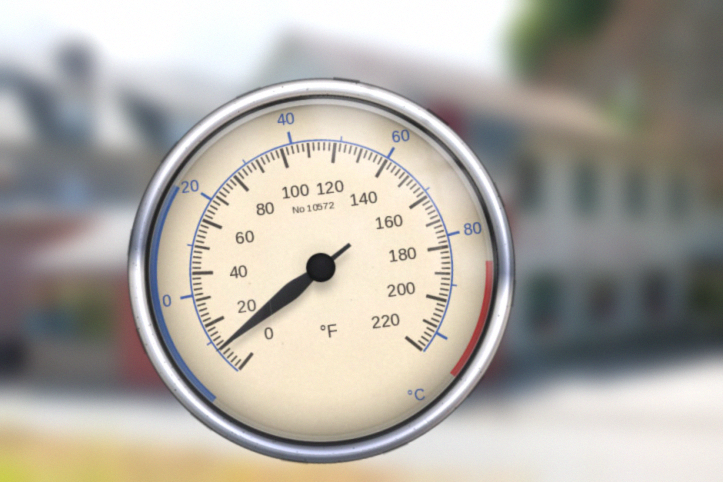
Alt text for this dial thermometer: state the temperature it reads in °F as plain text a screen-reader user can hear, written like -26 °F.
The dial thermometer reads 10 °F
